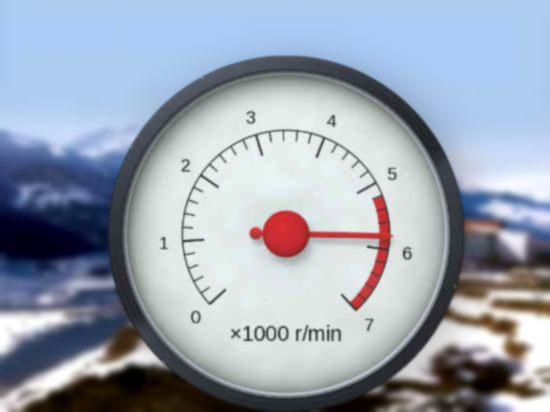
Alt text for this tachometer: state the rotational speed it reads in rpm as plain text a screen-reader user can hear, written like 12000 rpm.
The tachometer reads 5800 rpm
